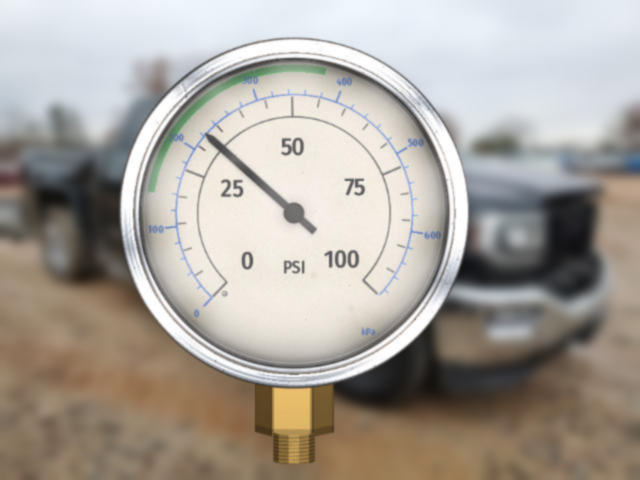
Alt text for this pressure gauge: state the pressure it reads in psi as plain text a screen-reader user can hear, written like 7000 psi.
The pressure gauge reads 32.5 psi
